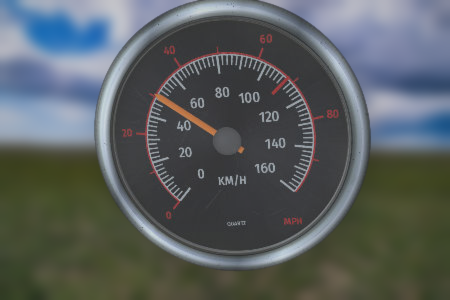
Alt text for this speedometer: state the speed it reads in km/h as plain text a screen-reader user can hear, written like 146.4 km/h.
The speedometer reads 50 km/h
